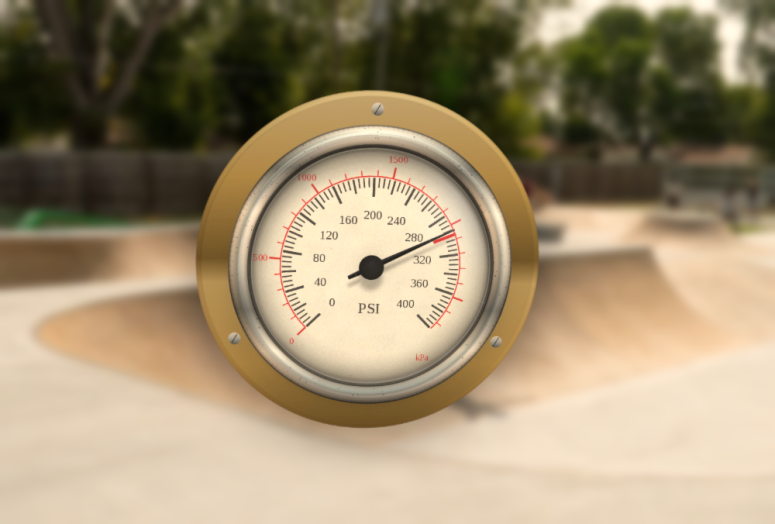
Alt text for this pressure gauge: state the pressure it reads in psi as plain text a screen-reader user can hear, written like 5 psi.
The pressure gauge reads 295 psi
